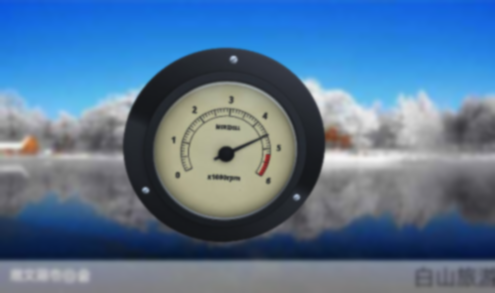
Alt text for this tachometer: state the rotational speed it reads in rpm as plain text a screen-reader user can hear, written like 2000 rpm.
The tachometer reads 4500 rpm
